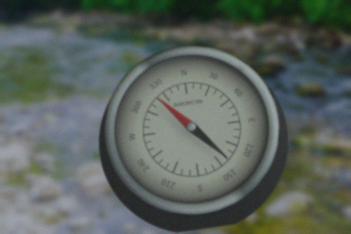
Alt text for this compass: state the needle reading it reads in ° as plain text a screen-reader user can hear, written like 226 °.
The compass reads 320 °
